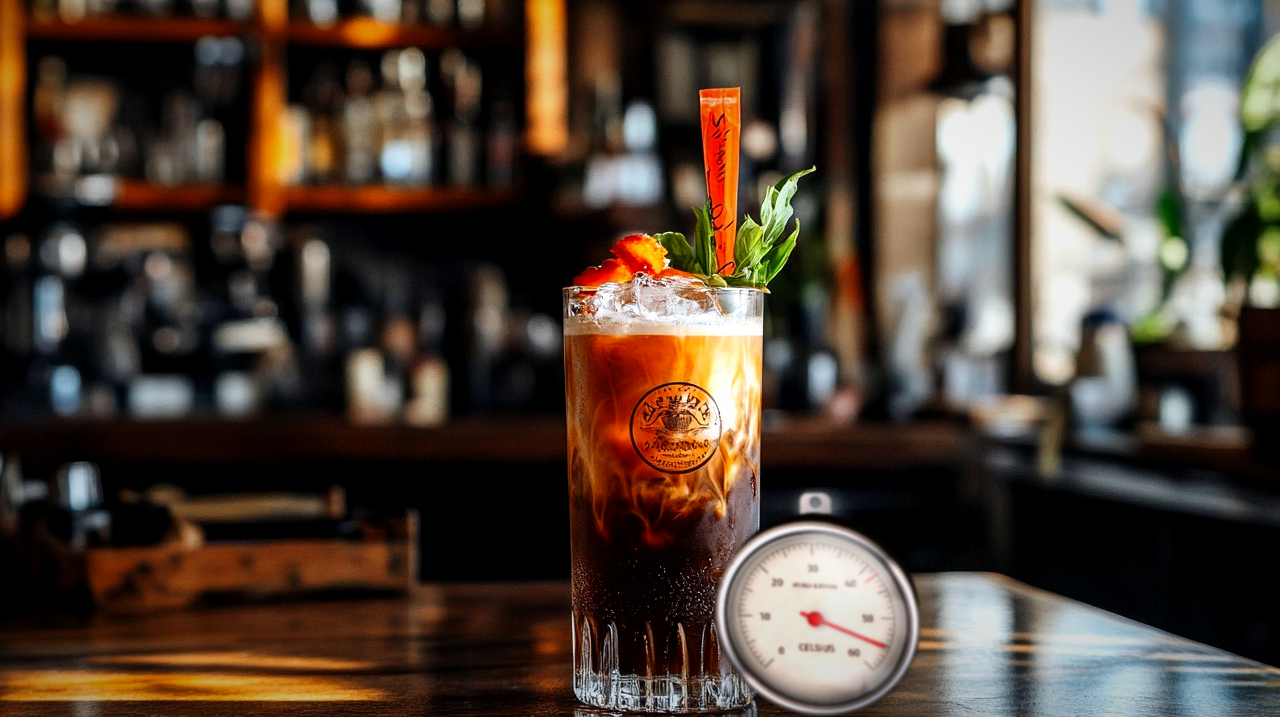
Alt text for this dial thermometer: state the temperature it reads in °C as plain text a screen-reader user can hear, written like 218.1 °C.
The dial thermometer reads 55 °C
